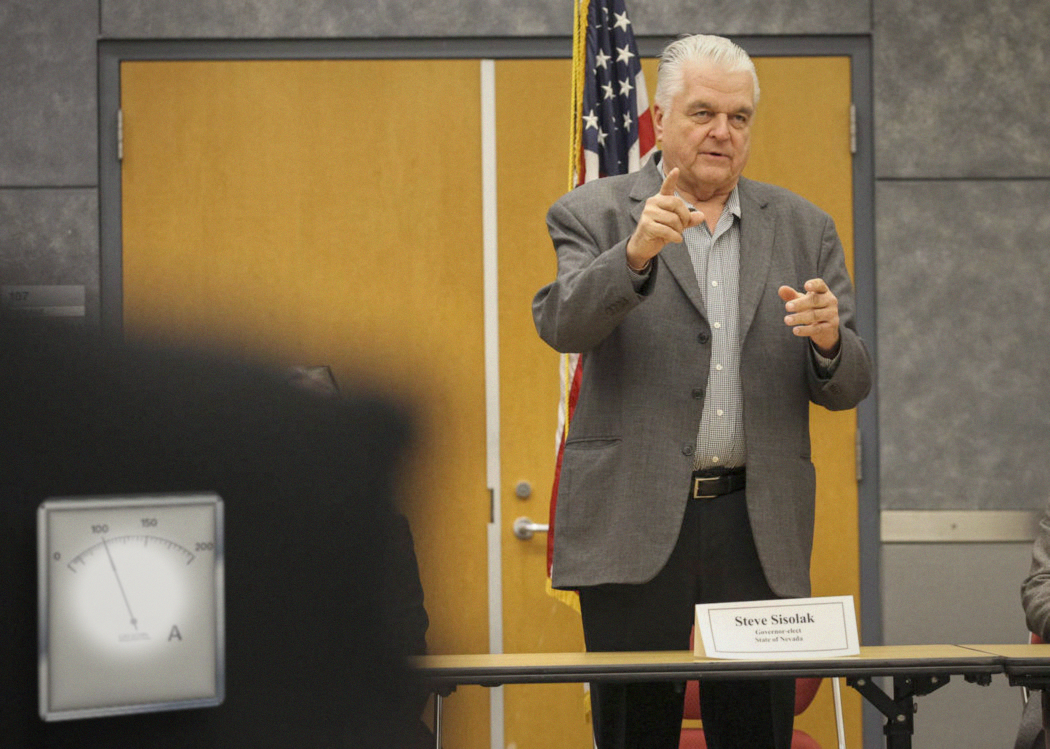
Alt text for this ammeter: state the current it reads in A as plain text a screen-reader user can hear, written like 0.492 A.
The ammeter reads 100 A
